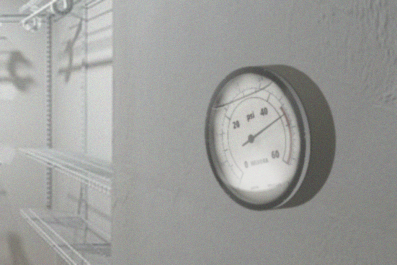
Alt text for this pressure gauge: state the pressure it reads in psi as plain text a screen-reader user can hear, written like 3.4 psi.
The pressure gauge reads 47.5 psi
